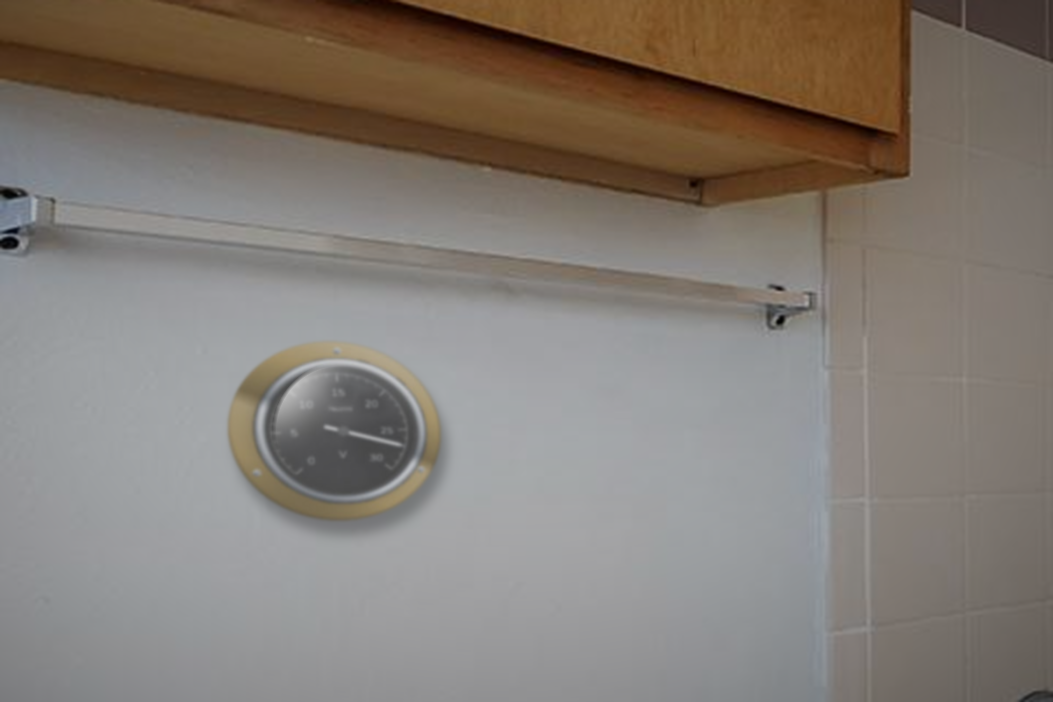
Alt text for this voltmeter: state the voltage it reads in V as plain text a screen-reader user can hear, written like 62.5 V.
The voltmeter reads 27 V
